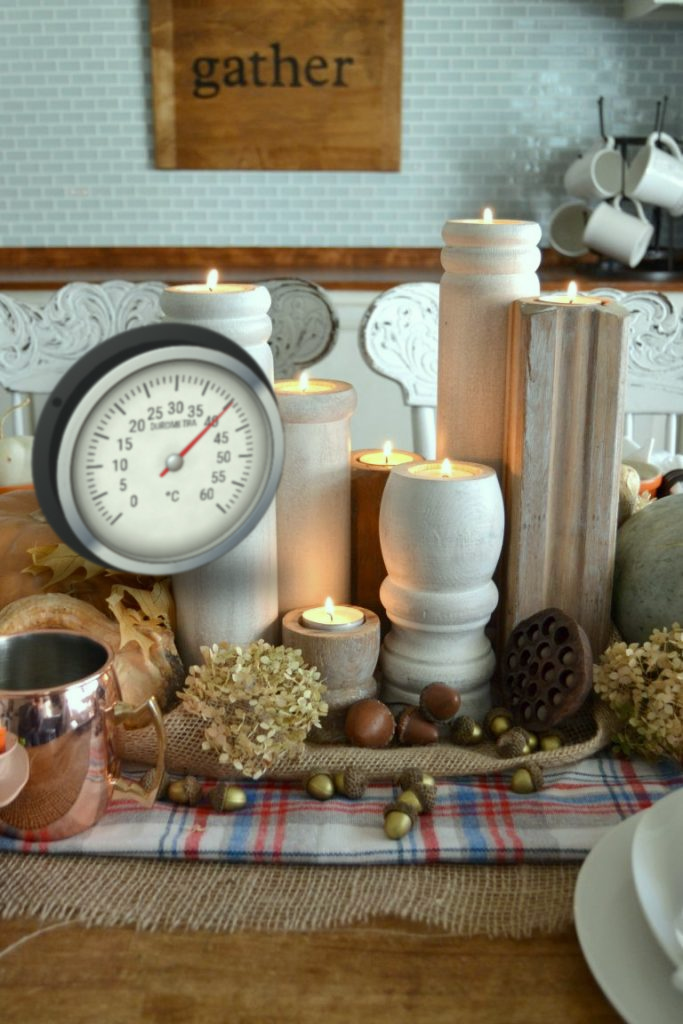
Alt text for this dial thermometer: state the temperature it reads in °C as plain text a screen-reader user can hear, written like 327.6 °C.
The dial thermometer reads 40 °C
